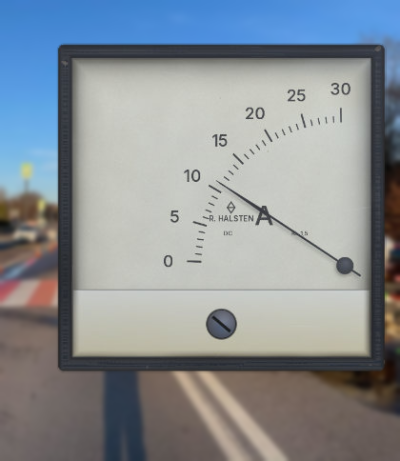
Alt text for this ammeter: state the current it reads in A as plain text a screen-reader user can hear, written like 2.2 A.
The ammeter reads 11 A
